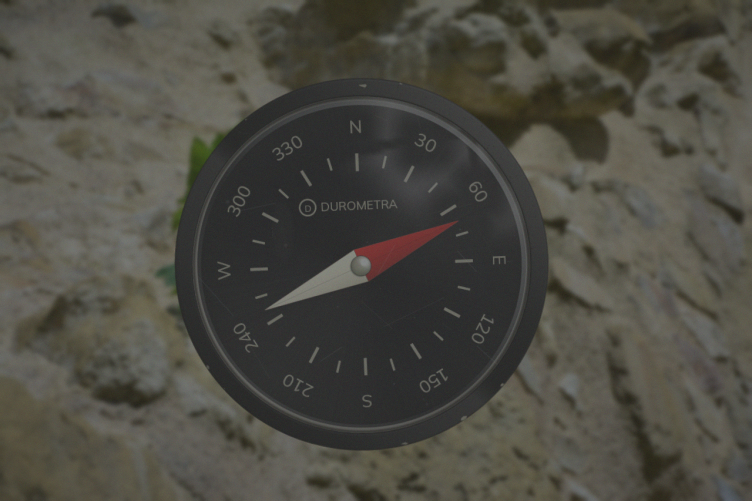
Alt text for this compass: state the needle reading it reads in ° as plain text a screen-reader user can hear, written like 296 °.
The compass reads 67.5 °
